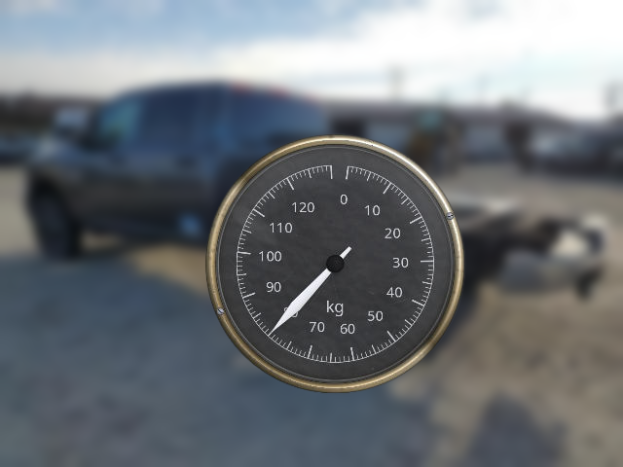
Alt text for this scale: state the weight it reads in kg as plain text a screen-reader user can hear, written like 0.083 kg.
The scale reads 80 kg
